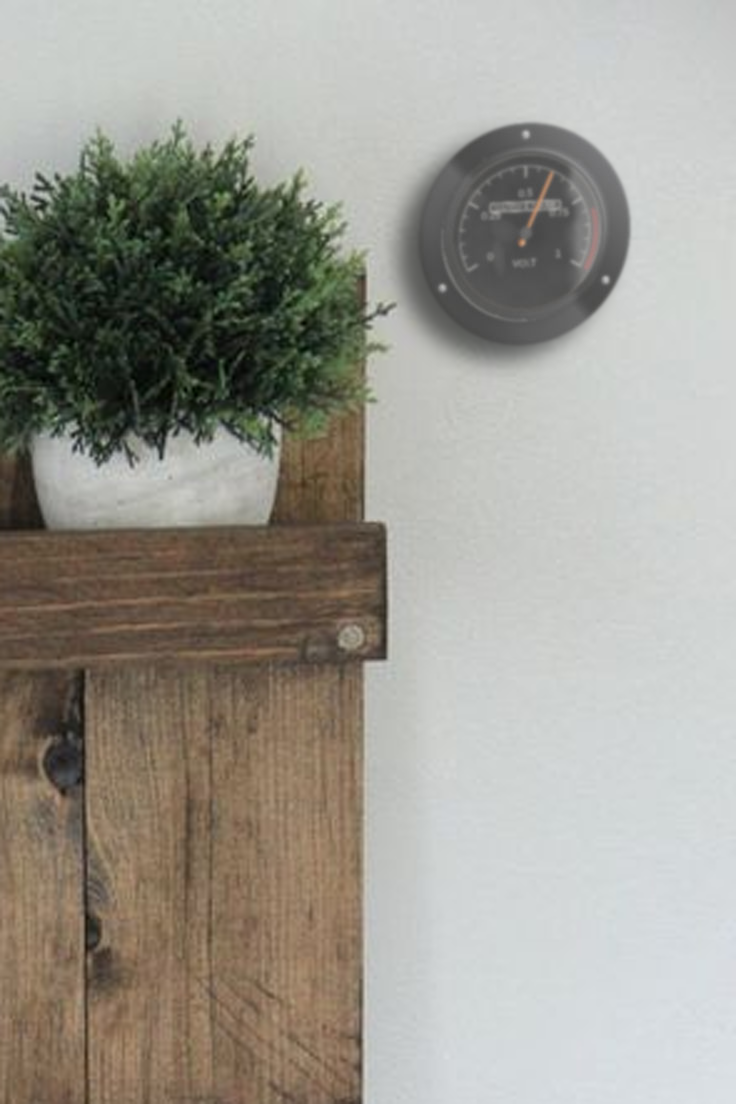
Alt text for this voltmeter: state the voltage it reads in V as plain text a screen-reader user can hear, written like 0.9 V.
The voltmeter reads 0.6 V
